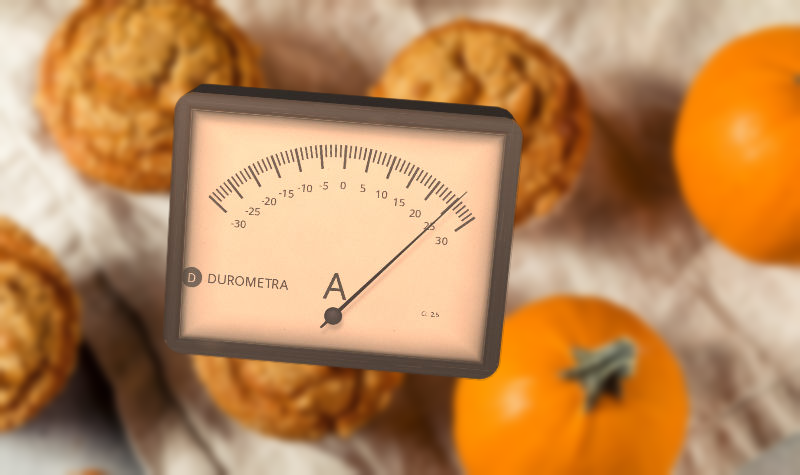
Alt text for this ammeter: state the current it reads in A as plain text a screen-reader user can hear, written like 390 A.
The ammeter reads 25 A
